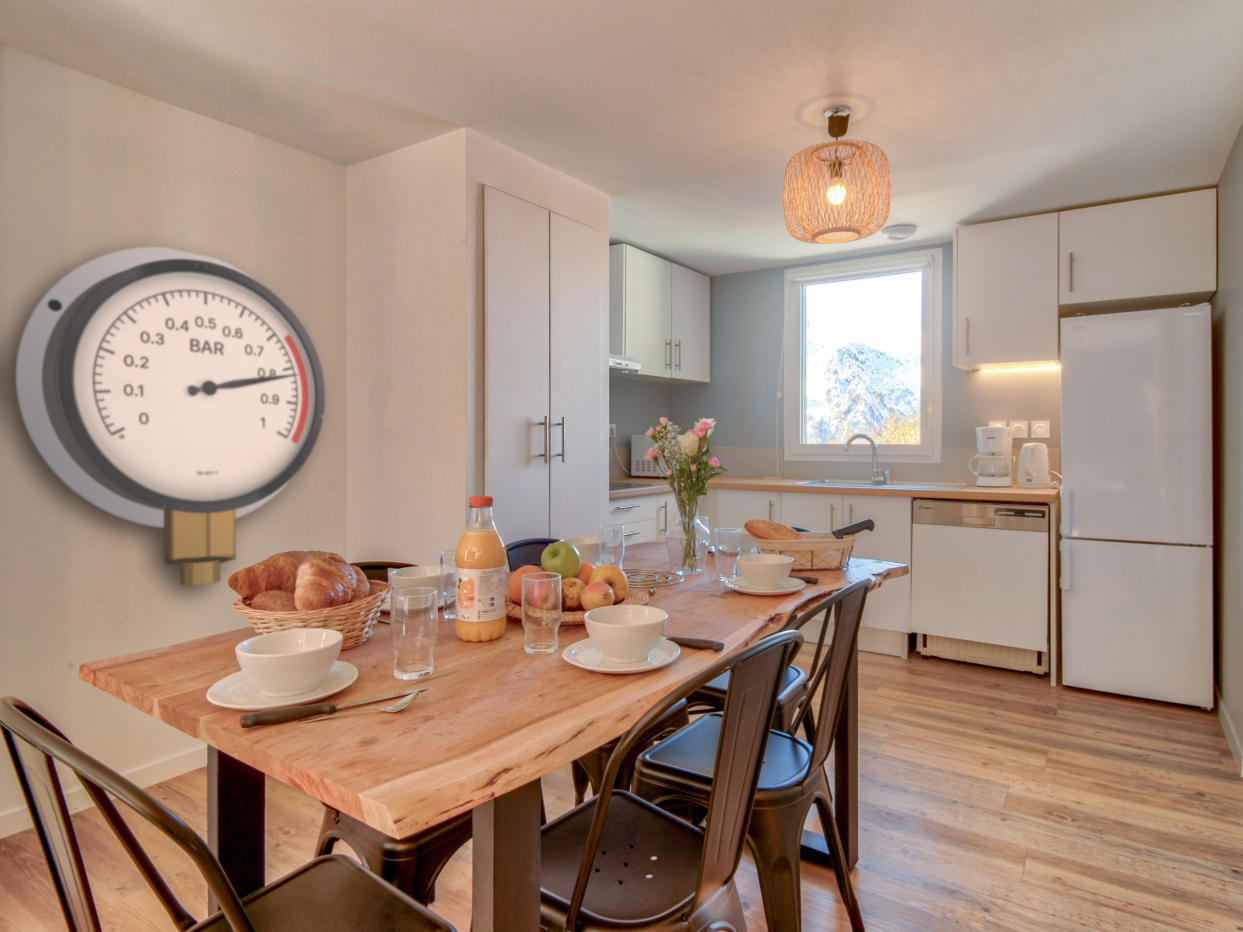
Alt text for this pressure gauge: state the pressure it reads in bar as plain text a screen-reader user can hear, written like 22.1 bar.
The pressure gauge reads 0.82 bar
